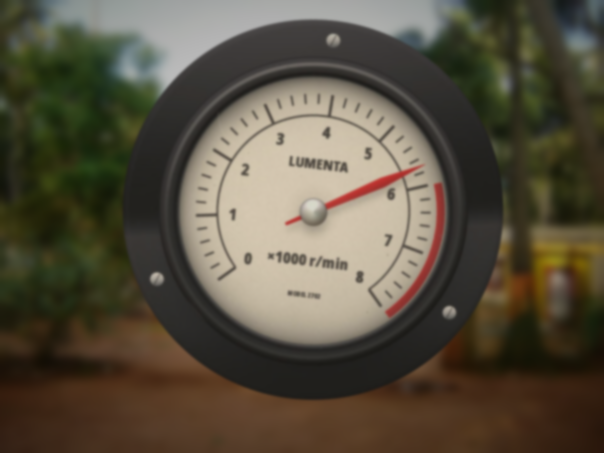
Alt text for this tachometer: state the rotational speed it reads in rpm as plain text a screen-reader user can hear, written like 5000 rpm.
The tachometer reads 5700 rpm
